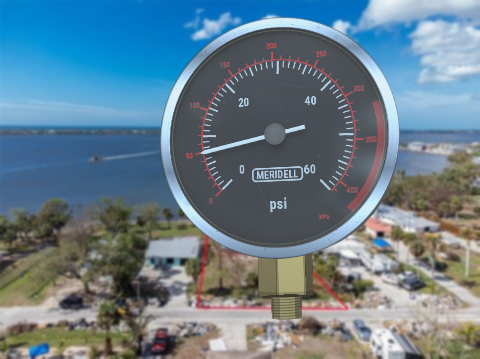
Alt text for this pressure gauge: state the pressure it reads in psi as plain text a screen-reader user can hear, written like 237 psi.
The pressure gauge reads 7 psi
